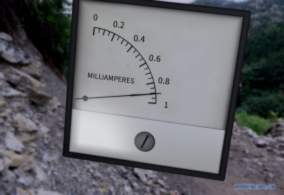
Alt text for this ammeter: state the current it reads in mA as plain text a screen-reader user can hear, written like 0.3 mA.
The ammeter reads 0.9 mA
